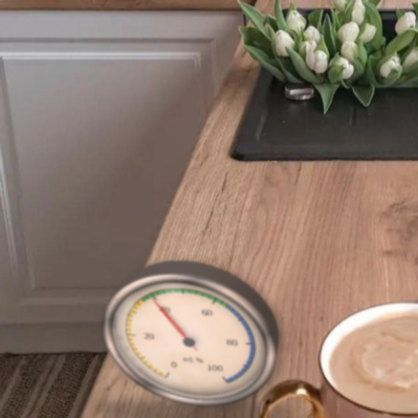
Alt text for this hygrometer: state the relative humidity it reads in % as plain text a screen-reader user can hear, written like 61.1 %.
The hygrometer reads 40 %
